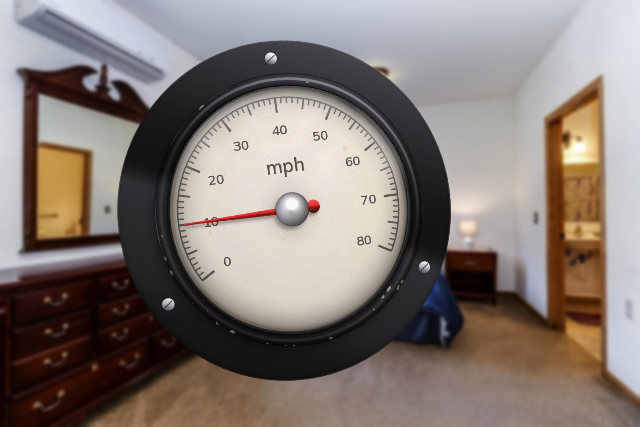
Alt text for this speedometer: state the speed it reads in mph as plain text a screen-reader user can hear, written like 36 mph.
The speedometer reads 10 mph
